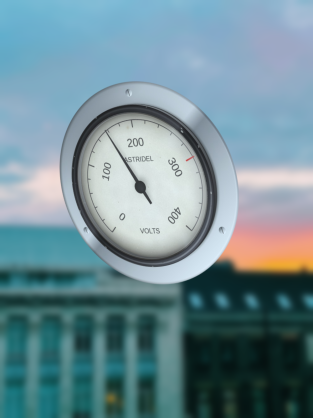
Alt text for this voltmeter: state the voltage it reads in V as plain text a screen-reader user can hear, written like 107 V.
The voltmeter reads 160 V
